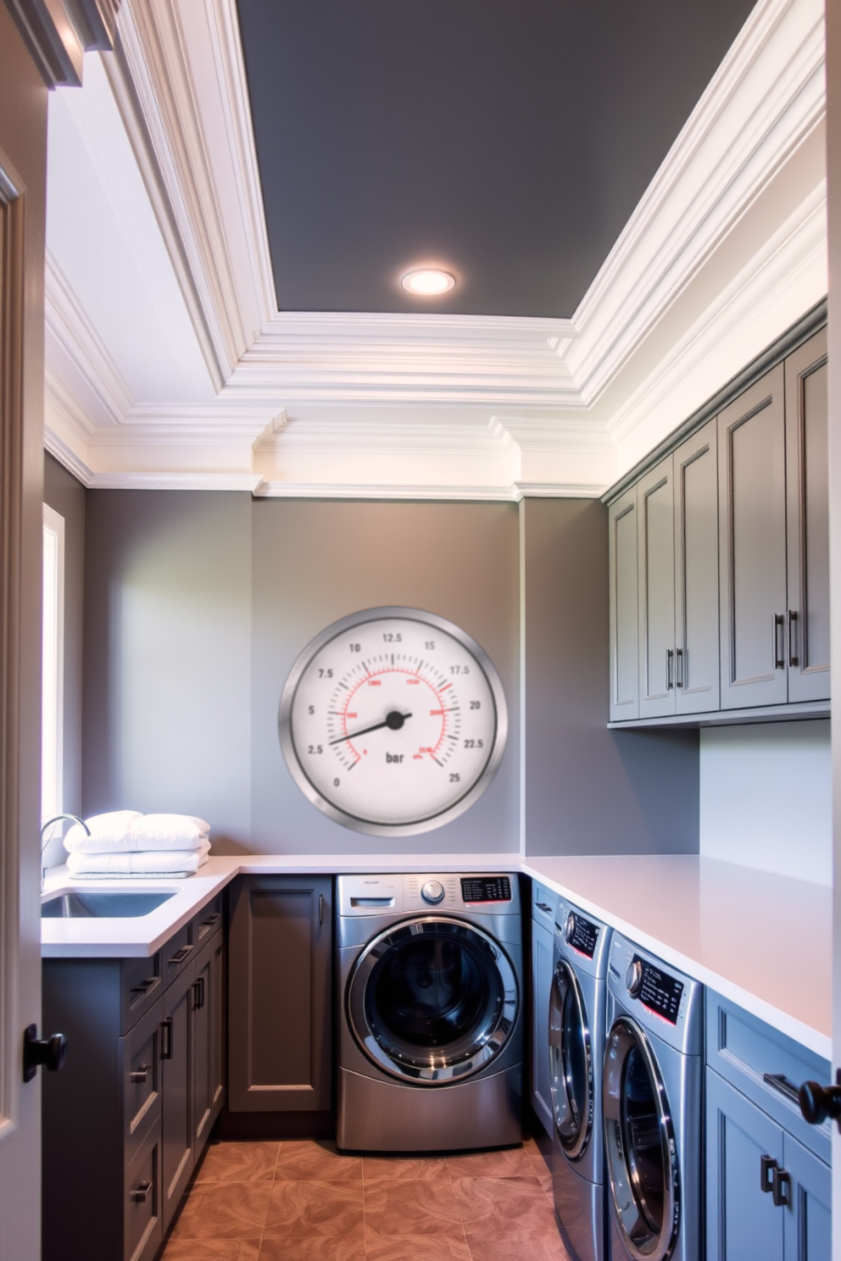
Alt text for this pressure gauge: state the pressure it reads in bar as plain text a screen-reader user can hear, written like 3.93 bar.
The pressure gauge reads 2.5 bar
